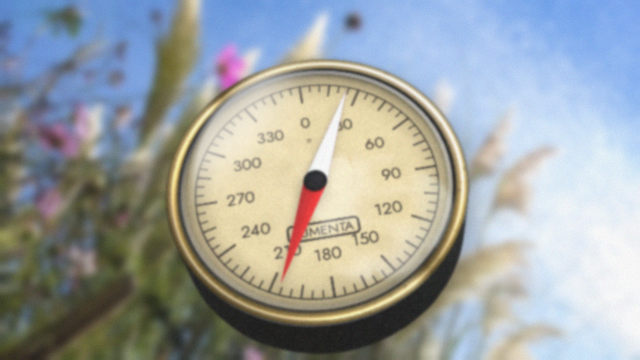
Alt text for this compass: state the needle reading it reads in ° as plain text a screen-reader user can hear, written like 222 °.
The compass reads 205 °
